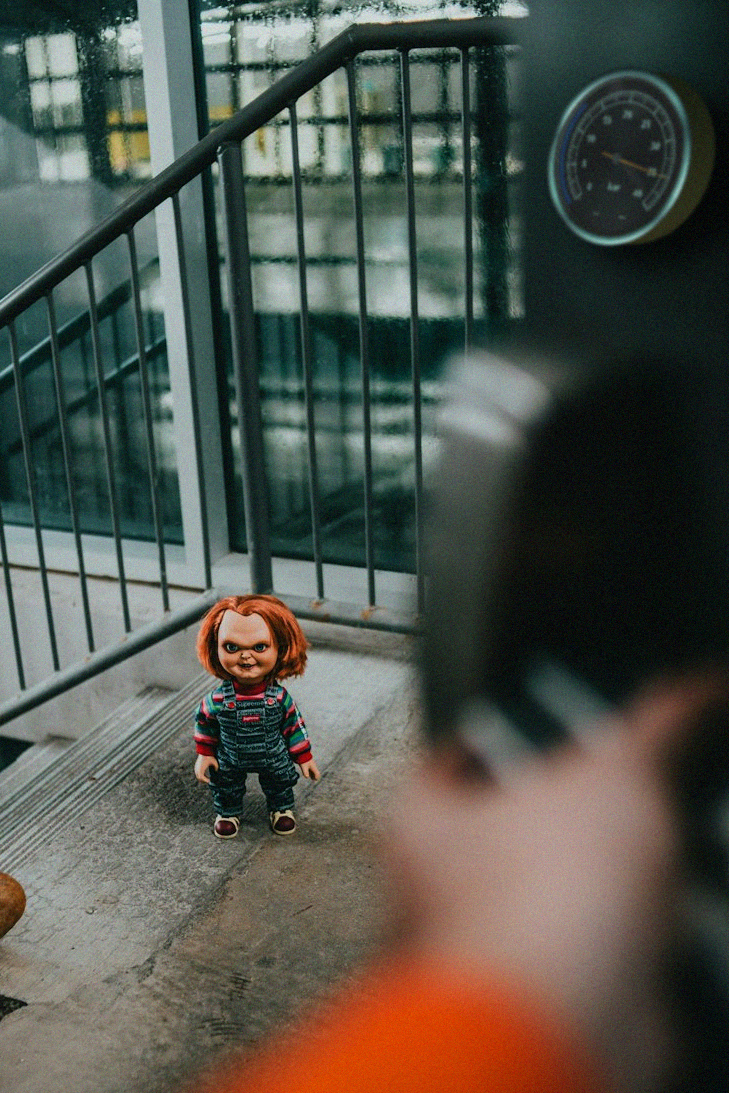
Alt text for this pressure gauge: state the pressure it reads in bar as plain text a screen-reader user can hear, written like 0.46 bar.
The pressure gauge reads 35 bar
